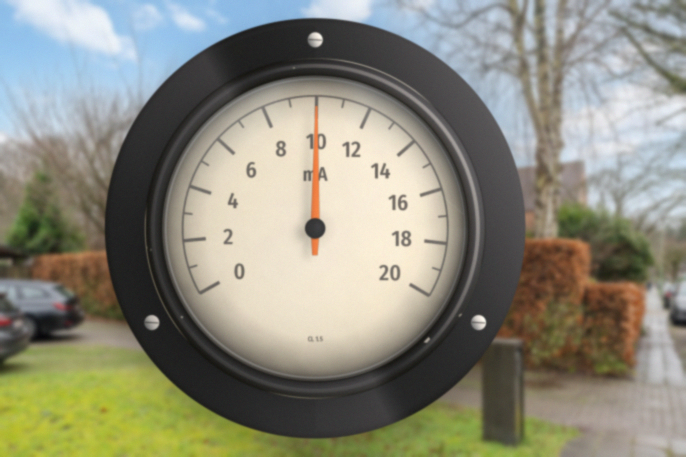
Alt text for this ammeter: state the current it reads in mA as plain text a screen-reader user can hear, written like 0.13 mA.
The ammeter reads 10 mA
